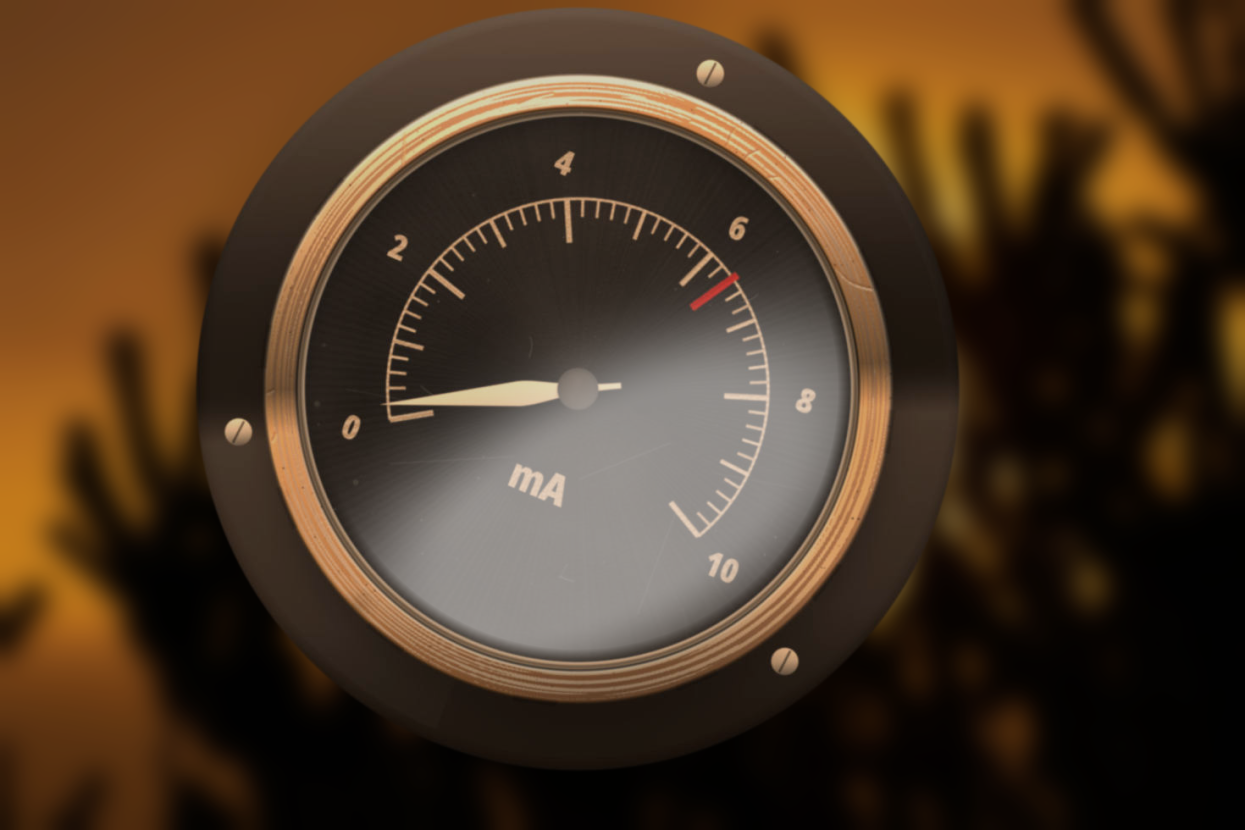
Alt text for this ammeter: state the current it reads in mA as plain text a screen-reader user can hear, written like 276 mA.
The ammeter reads 0.2 mA
